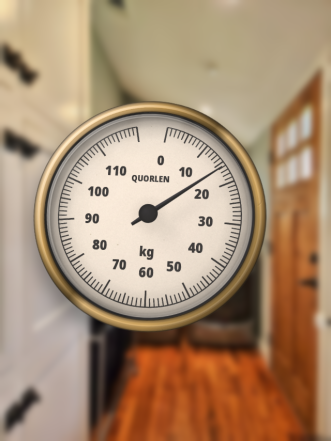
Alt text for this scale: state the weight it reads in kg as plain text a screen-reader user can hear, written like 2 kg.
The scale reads 16 kg
